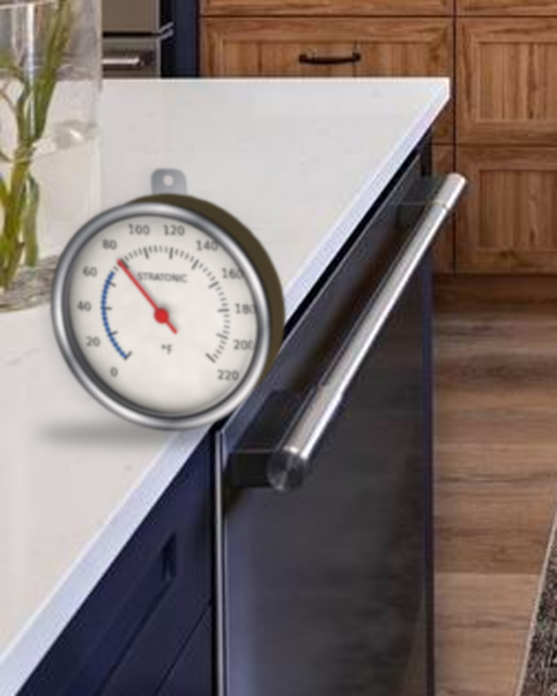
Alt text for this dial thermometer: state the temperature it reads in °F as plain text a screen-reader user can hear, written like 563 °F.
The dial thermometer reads 80 °F
